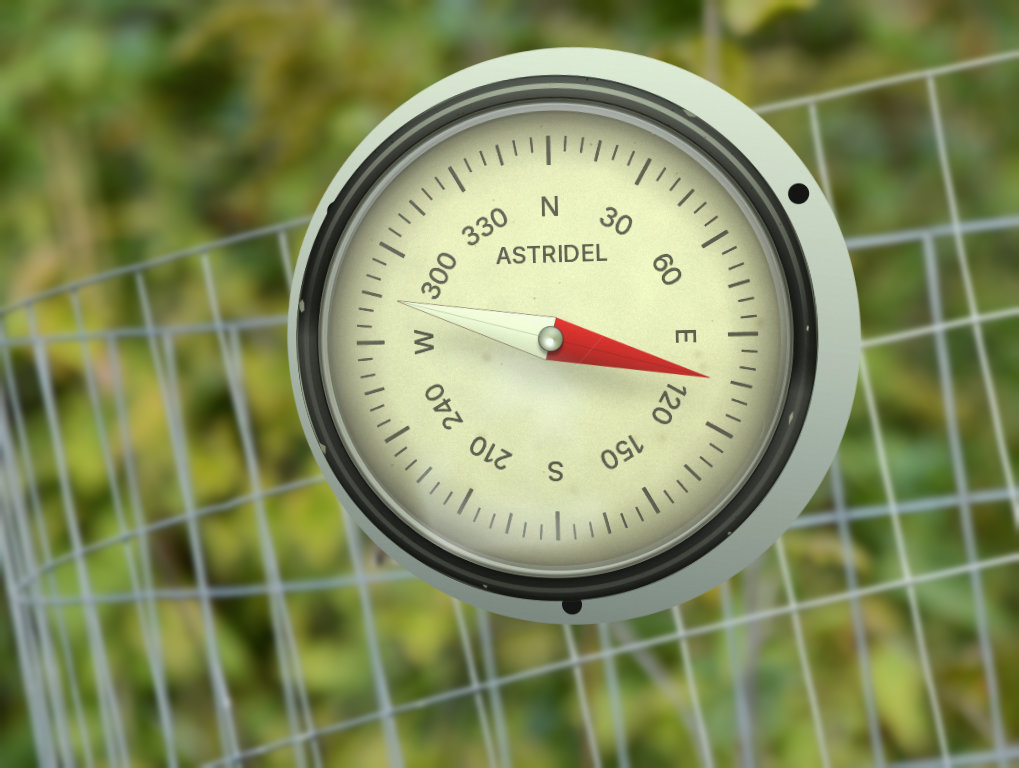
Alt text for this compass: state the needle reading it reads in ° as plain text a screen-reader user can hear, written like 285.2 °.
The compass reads 105 °
